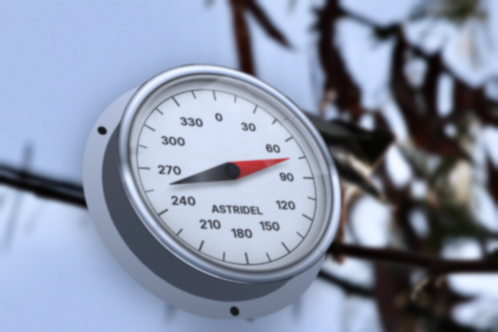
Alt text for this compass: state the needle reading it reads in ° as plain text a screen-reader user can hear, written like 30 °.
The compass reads 75 °
